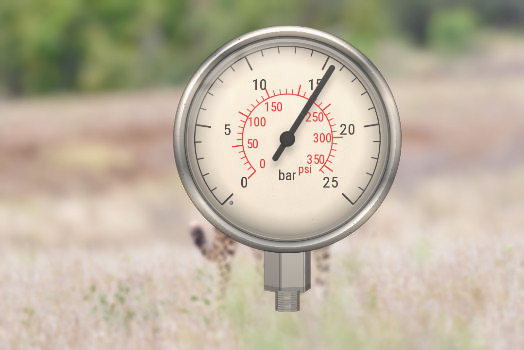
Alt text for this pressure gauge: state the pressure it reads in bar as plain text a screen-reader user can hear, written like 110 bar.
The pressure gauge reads 15.5 bar
